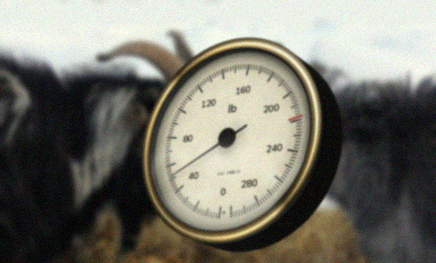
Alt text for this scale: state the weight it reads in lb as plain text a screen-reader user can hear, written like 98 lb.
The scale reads 50 lb
